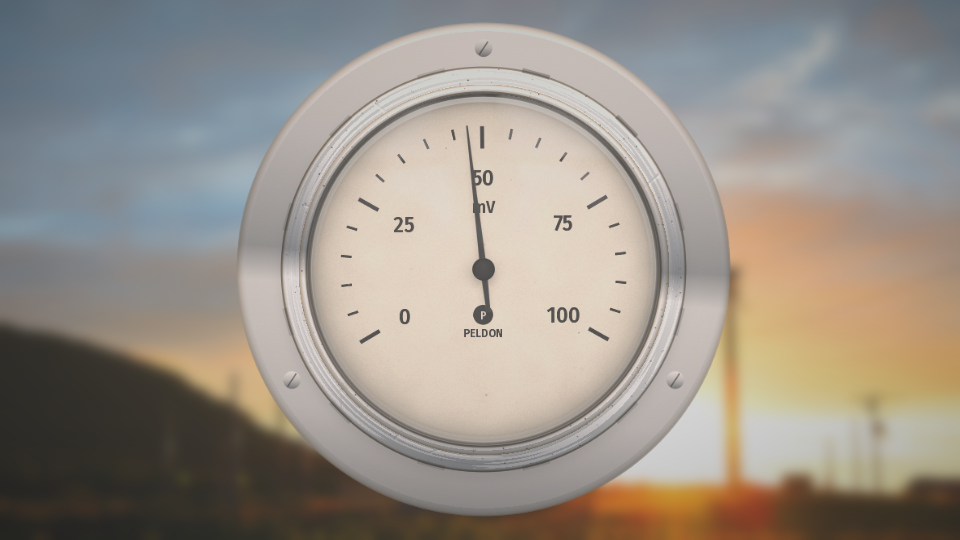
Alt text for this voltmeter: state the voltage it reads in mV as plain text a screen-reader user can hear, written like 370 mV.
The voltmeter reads 47.5 mV
